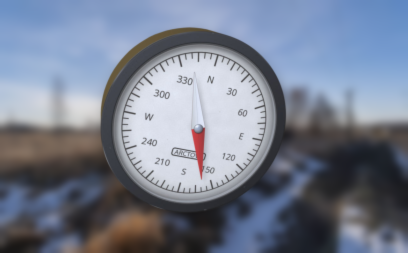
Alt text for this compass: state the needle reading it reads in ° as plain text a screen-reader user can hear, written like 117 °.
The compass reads 160 °
